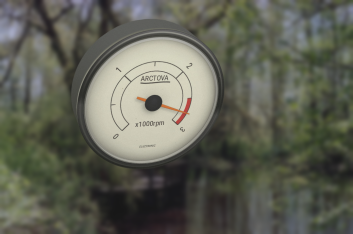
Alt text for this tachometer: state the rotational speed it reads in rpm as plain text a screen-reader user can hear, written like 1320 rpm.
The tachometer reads 2750 rpm
